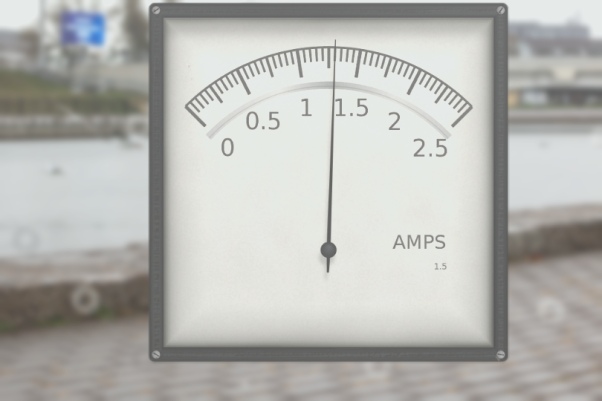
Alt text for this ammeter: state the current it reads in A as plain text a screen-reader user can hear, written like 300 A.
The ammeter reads 1.3 A
